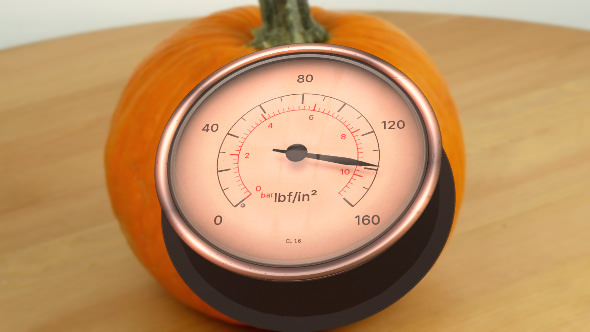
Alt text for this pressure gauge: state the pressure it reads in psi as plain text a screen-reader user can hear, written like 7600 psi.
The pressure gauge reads 140 psi
